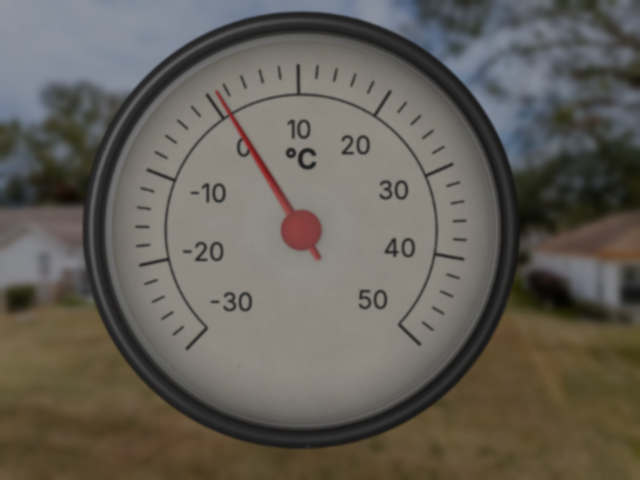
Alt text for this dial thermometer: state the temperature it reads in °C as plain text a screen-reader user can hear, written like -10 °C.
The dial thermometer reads 1 °C
